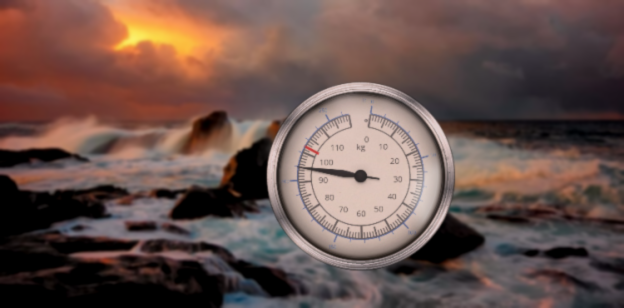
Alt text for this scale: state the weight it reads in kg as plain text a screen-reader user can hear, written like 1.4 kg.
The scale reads 95 kg
